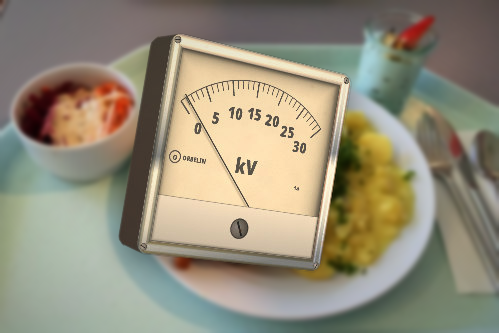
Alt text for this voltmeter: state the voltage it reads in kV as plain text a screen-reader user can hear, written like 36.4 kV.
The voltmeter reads 1 kV
